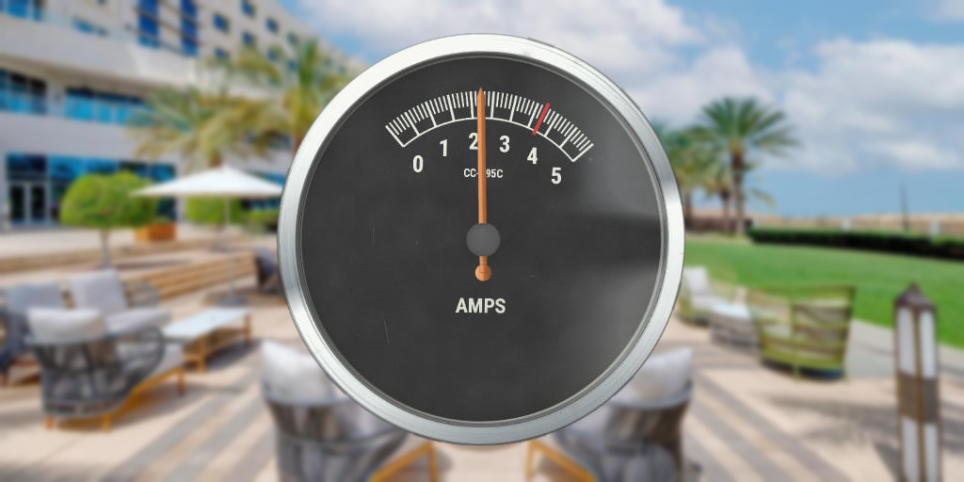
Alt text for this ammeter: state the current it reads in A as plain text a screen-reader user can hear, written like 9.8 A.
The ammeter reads 2.2 A
